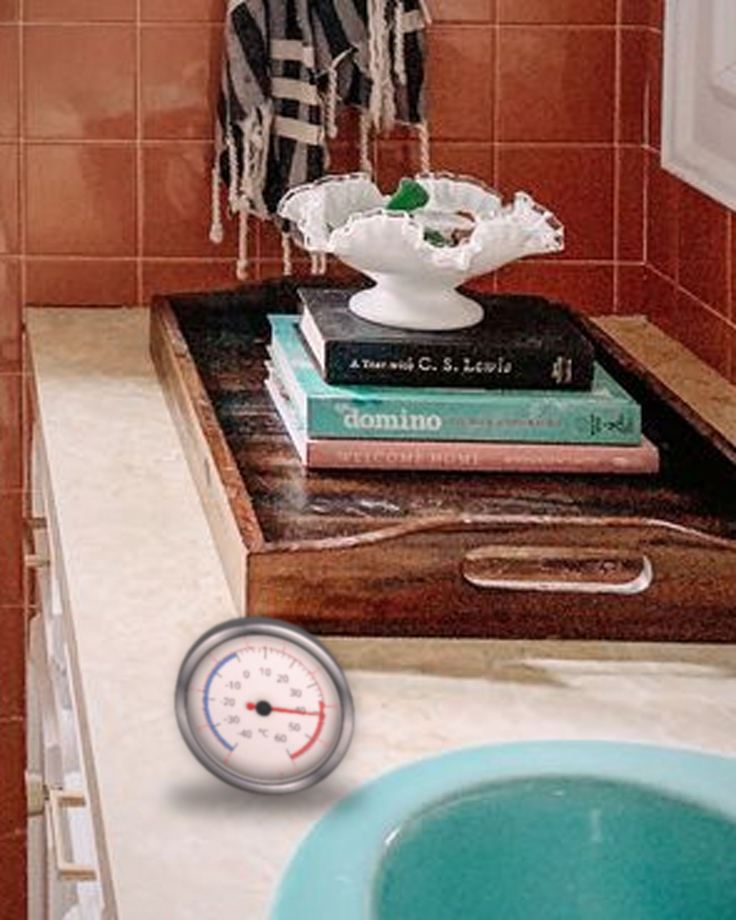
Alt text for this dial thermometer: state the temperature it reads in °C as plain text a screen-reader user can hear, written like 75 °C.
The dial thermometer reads 40 °C
